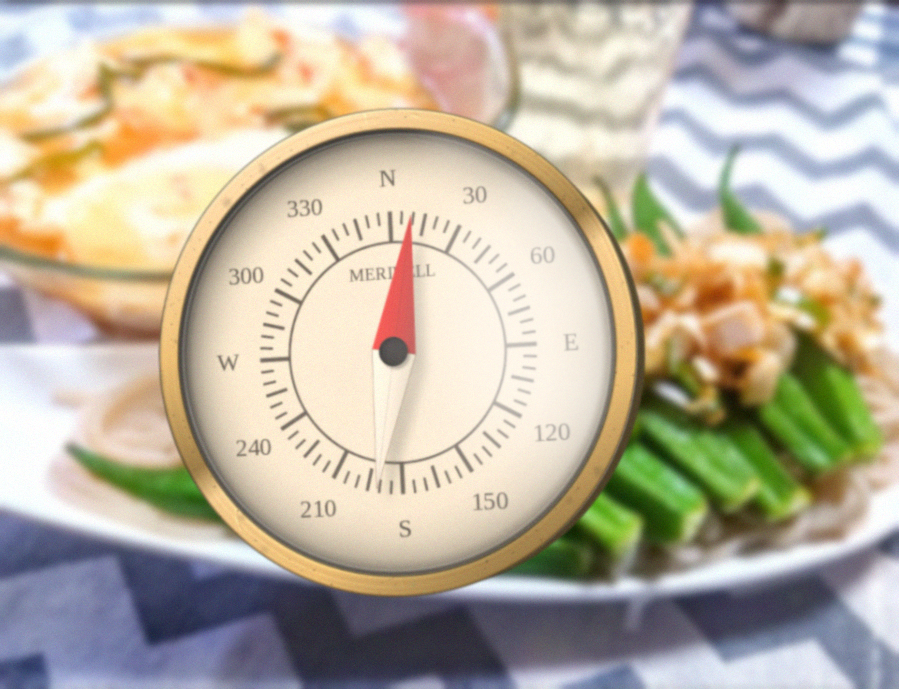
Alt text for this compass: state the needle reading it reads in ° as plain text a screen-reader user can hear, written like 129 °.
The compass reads 10 °
